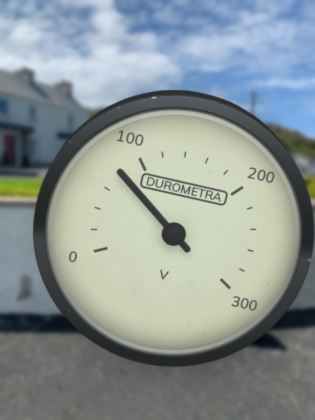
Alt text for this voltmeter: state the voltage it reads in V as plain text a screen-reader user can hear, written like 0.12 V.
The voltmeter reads 80 V
